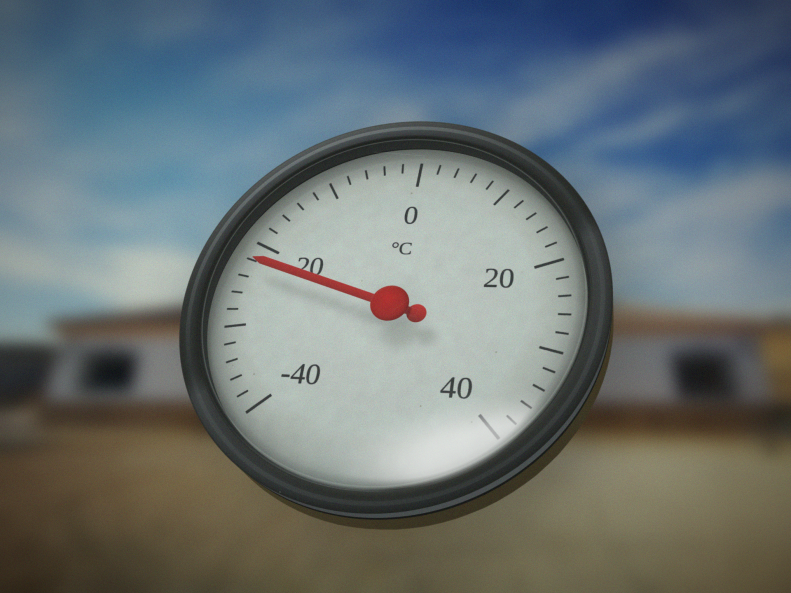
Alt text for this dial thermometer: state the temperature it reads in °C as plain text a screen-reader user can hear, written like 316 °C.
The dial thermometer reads -22 °C
